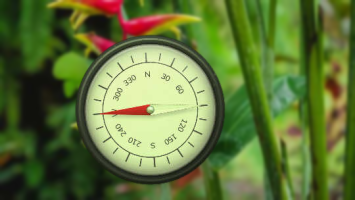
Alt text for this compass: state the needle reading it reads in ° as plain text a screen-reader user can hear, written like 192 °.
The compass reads 270 °
